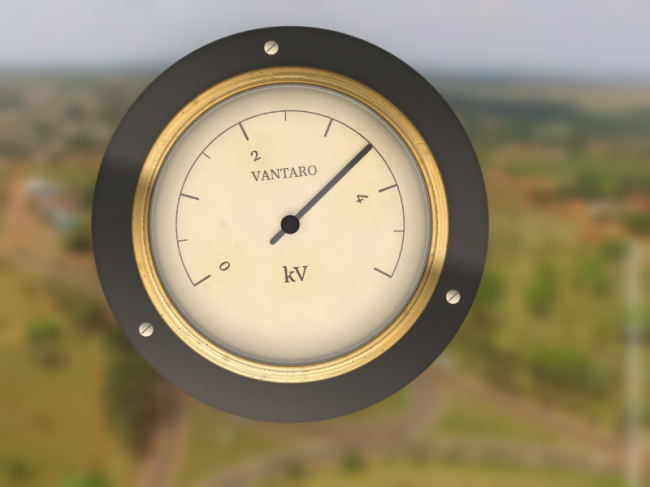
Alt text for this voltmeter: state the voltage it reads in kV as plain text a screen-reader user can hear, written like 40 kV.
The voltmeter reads 3.5 kV
